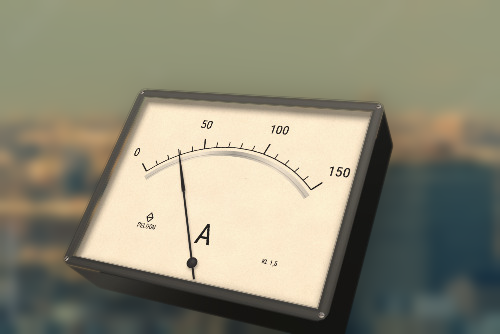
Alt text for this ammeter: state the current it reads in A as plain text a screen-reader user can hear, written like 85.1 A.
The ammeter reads 30 A
